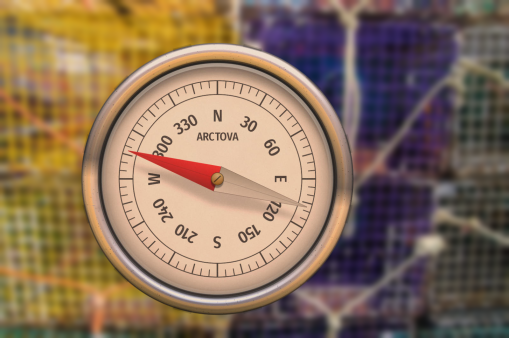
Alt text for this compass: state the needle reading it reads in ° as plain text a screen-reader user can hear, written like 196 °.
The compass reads 287.5 °
